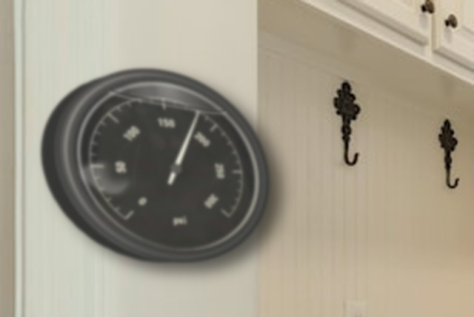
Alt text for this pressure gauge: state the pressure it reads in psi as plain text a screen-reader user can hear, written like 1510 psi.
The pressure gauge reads 180 psi
